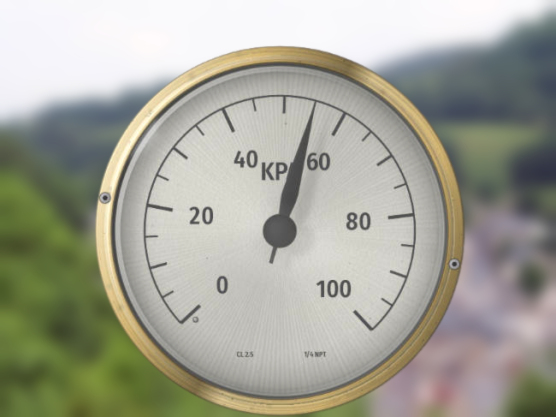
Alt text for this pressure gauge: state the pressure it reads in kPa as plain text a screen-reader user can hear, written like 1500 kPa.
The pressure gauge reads 55 kPa
